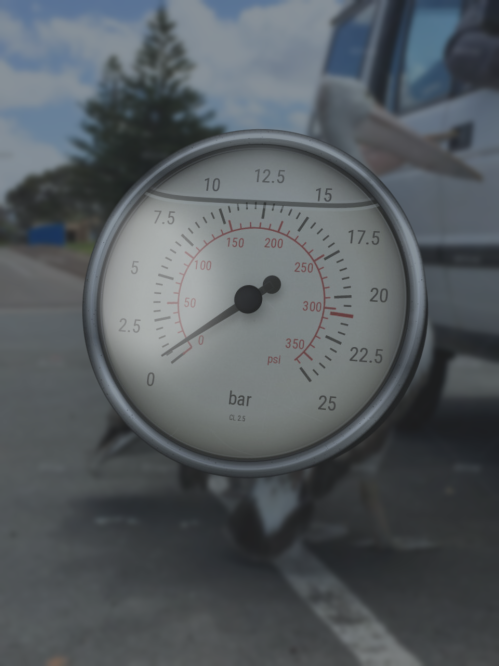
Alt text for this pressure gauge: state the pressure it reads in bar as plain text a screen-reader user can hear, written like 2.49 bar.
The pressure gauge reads 0.5 bar
